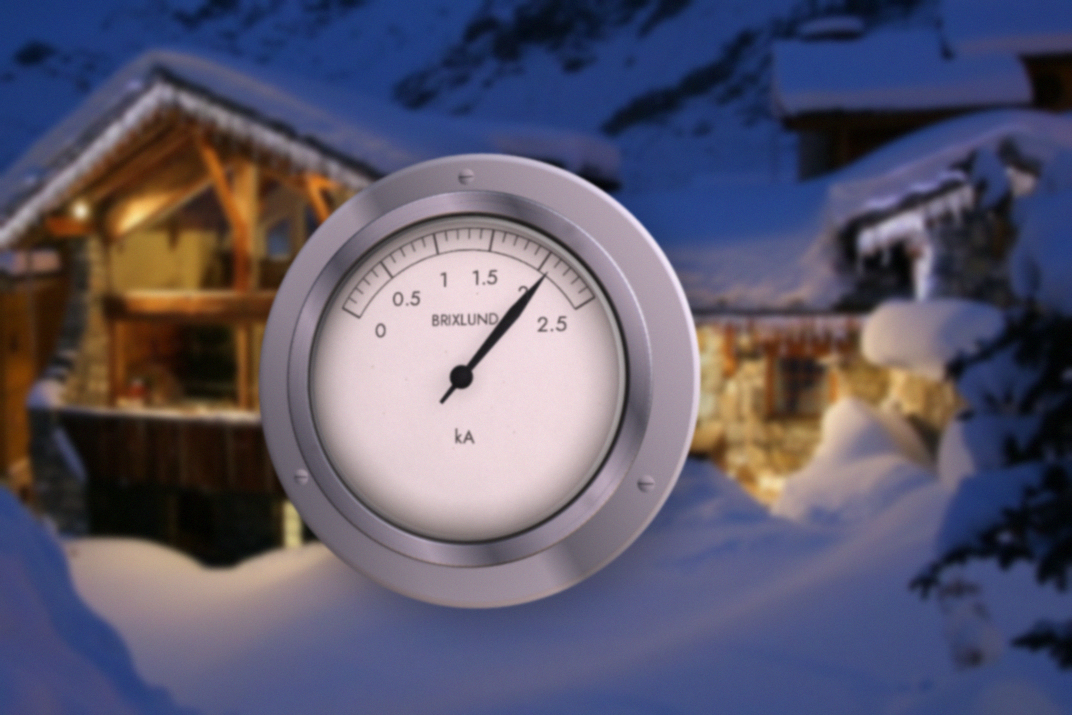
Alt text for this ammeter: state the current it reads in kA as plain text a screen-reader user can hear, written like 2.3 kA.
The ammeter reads 2.1 kA
